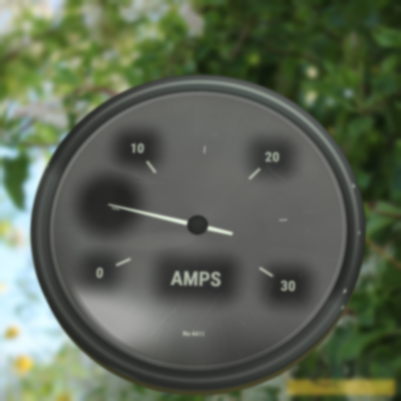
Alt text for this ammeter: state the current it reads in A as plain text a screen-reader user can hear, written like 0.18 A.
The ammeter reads 5 A
